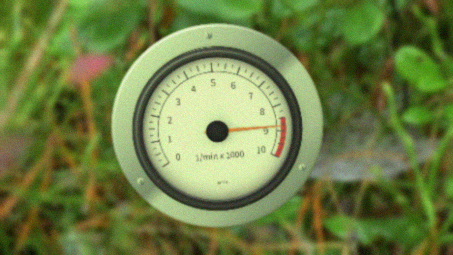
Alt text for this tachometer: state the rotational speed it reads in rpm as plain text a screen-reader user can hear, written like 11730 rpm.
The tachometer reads 8750 rpm
